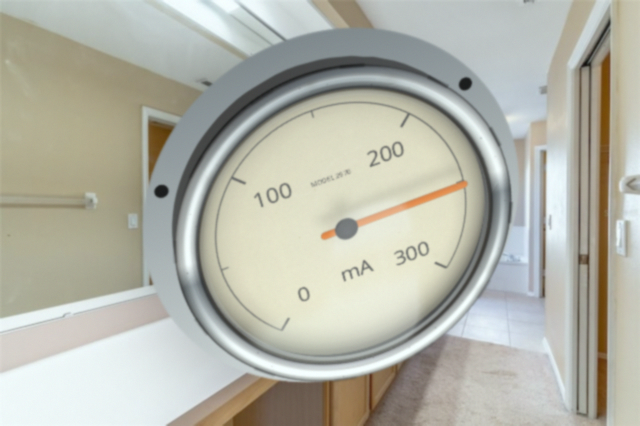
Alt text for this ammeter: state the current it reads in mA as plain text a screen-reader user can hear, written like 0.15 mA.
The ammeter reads 250 mA
